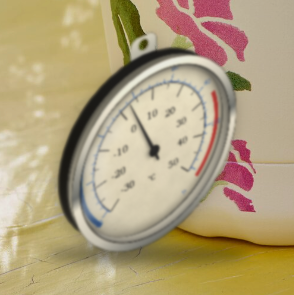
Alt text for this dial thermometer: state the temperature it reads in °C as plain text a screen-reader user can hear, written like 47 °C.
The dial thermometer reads 2.5 °C
